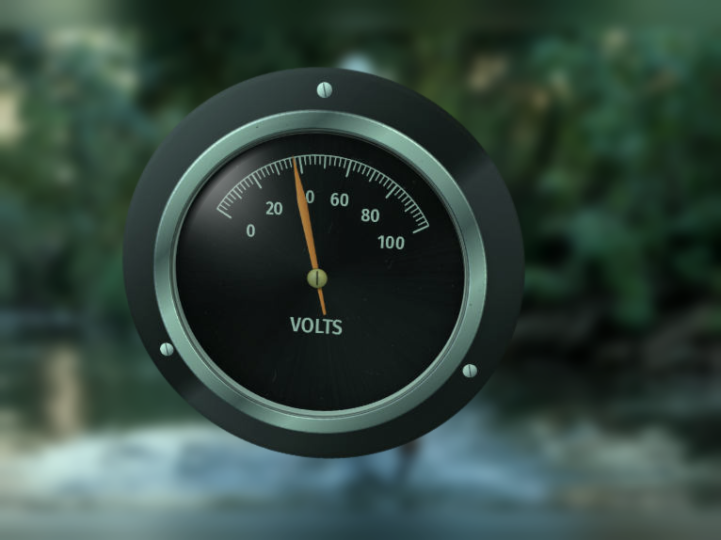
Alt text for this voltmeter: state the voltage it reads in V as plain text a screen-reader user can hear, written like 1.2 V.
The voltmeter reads 38 V
